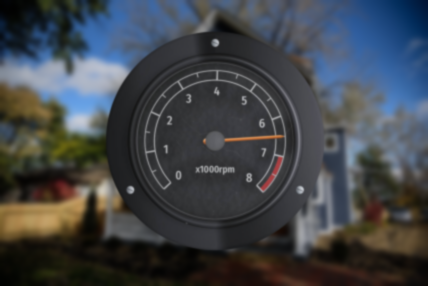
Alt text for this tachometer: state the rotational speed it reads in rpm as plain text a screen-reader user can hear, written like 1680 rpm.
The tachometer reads 6500 rpm
